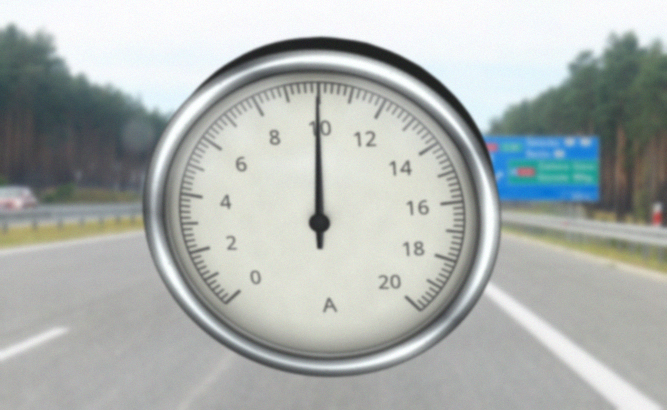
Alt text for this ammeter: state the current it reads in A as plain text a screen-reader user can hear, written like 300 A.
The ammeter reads 10 A
